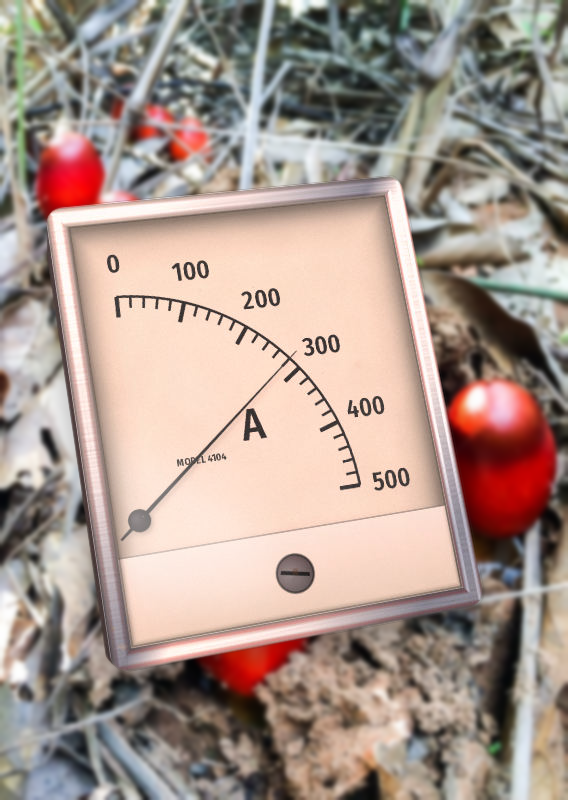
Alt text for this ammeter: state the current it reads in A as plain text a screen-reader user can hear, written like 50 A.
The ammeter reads 280 A
